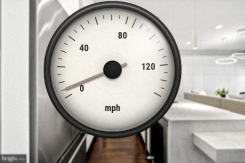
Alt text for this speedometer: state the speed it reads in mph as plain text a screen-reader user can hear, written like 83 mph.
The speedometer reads 5 mph
